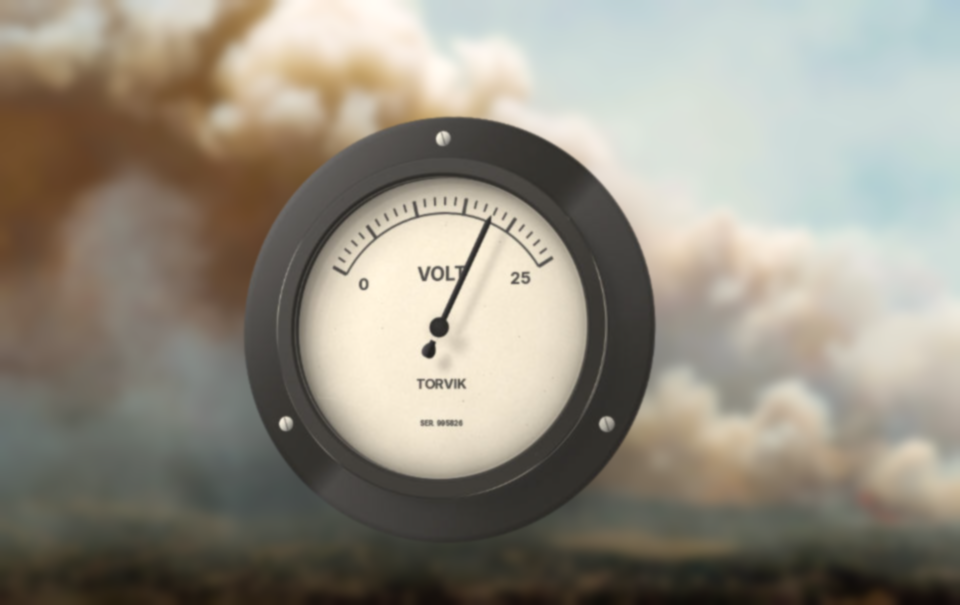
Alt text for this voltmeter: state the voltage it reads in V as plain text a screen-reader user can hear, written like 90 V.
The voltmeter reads 18 V
